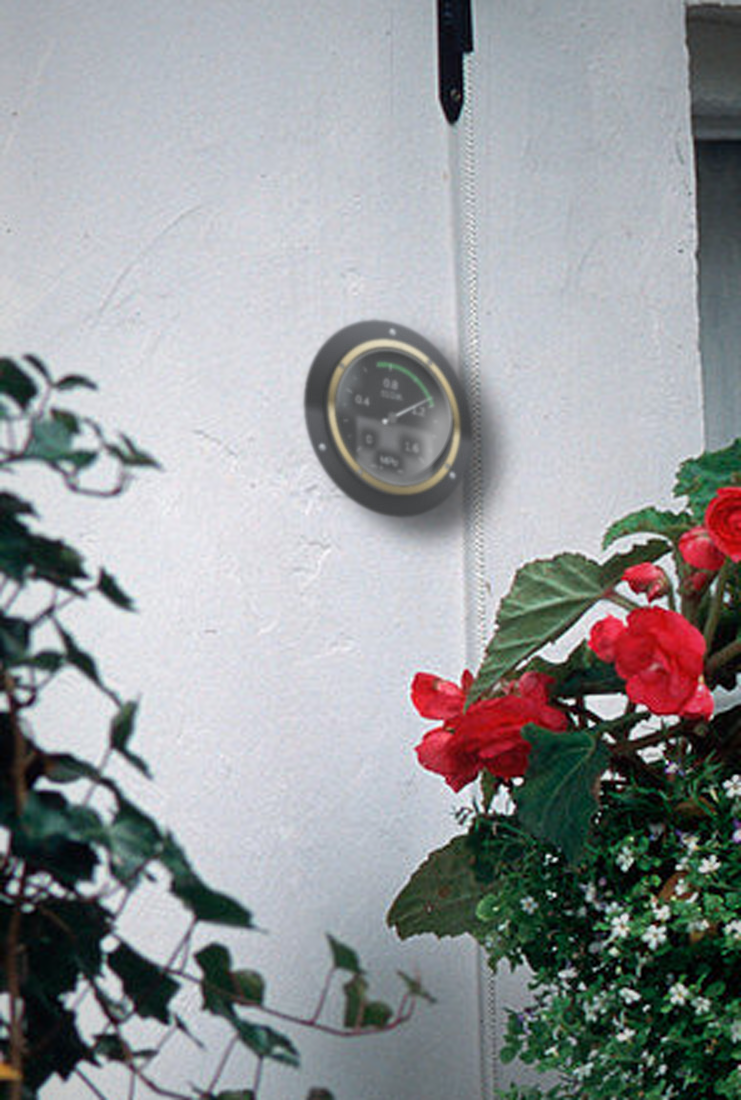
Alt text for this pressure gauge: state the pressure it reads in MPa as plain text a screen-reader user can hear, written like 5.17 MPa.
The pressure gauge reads 1.15 MPa
